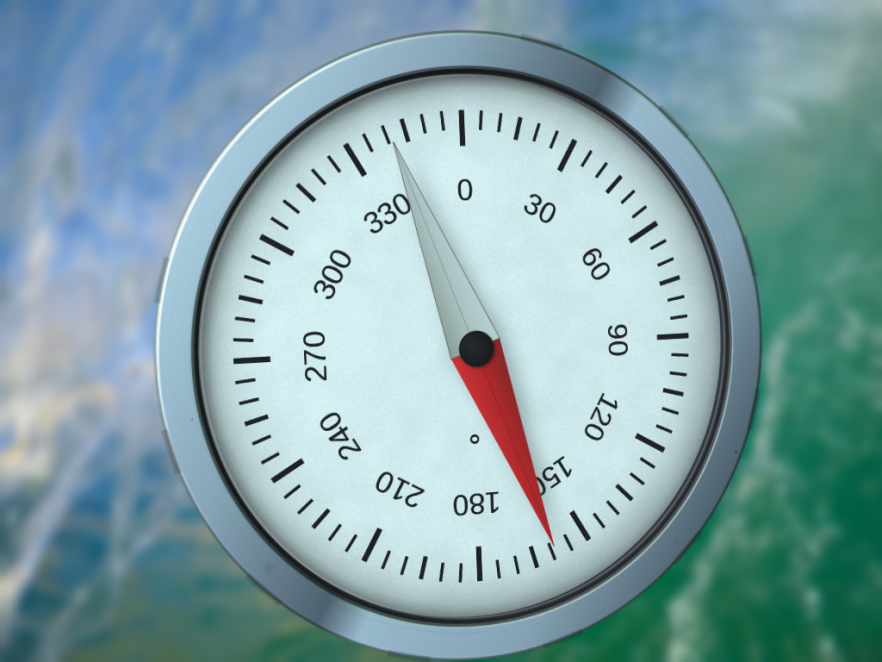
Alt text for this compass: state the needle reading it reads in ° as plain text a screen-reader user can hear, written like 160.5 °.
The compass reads 160 °
